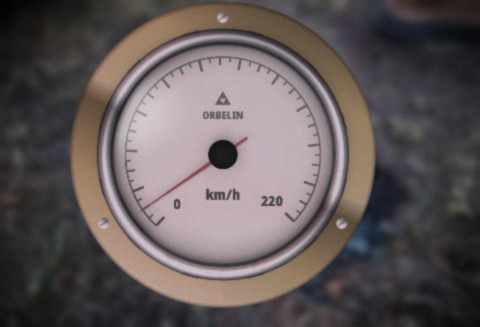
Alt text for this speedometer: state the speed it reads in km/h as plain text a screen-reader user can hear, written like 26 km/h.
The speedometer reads 10 km/h
